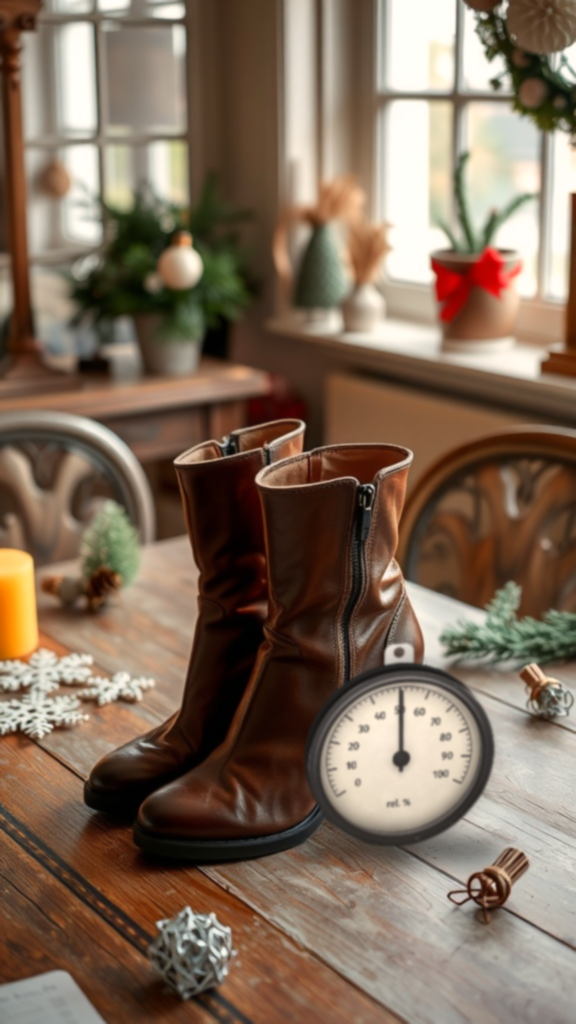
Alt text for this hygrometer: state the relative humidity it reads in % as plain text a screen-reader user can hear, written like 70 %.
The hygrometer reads 50 %
